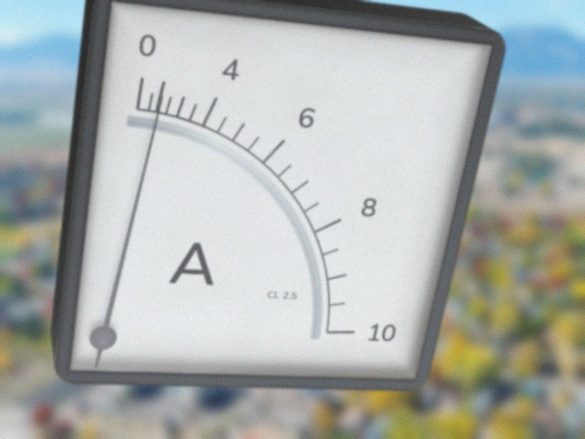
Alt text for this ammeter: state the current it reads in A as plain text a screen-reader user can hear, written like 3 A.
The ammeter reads 2 A
